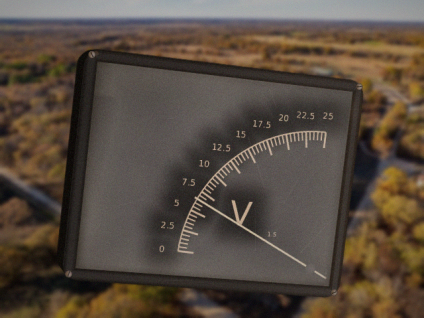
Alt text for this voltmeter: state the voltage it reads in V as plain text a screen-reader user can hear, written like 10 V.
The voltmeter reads 6.5 V
